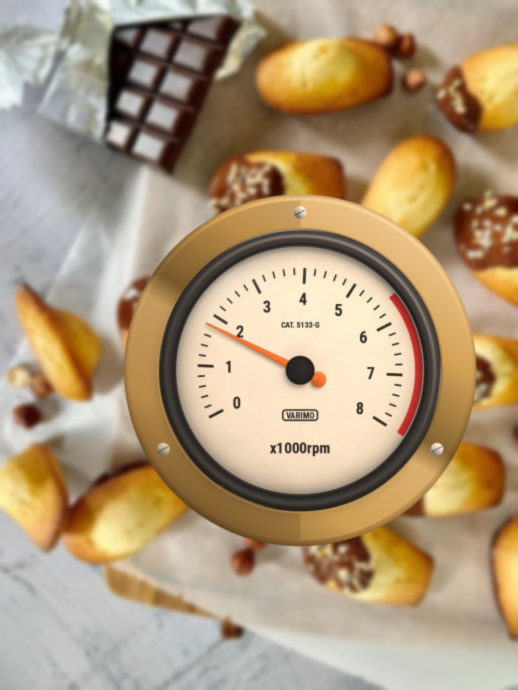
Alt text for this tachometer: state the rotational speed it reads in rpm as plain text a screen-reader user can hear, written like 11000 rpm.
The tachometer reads 1800 rpm
